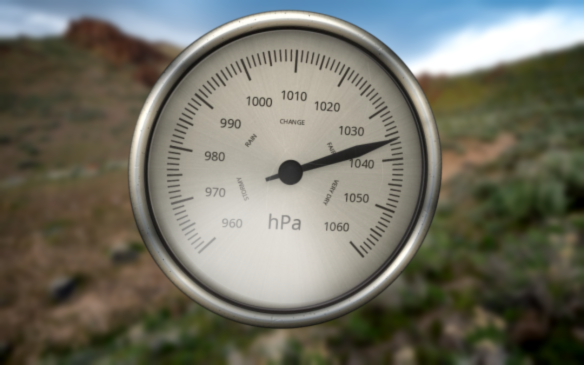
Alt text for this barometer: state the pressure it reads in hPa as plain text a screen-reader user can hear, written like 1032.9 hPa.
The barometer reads 1036 hPa
